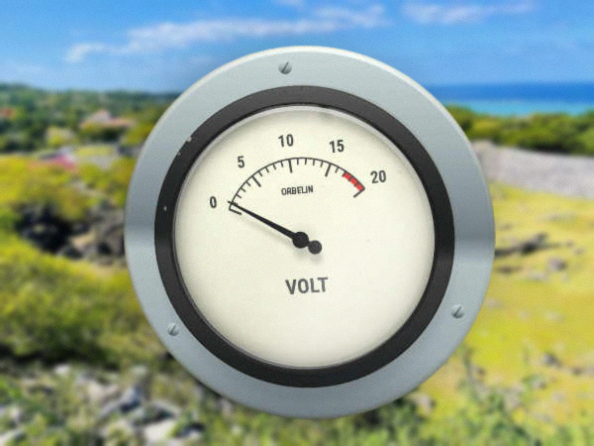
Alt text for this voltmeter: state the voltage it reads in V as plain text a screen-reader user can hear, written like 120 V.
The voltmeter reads 1 V
